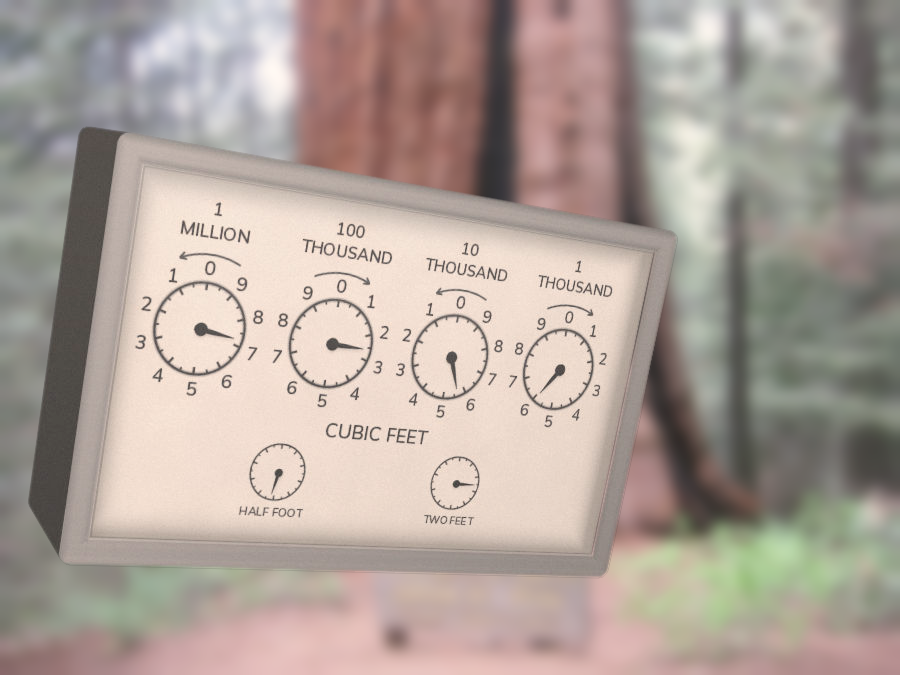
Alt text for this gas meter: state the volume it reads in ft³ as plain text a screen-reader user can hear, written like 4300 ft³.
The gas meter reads 725600 ft³
